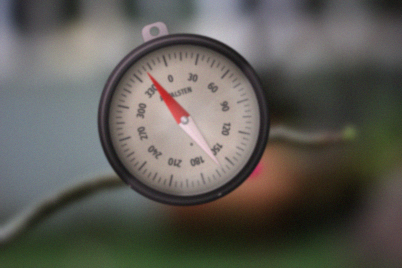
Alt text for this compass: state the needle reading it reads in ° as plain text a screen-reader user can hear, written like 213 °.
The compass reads 340 °
